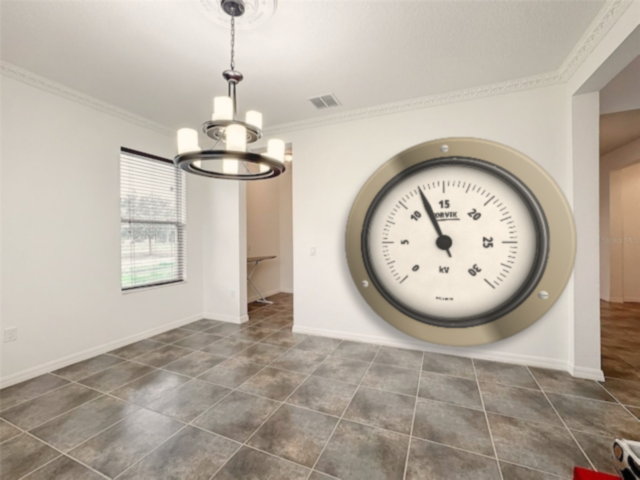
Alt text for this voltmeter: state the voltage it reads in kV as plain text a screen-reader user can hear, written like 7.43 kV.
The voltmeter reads 12.5 kV
